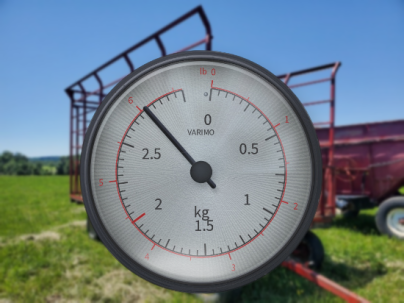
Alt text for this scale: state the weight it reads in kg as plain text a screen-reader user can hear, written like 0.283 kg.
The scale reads 2.75 kg
